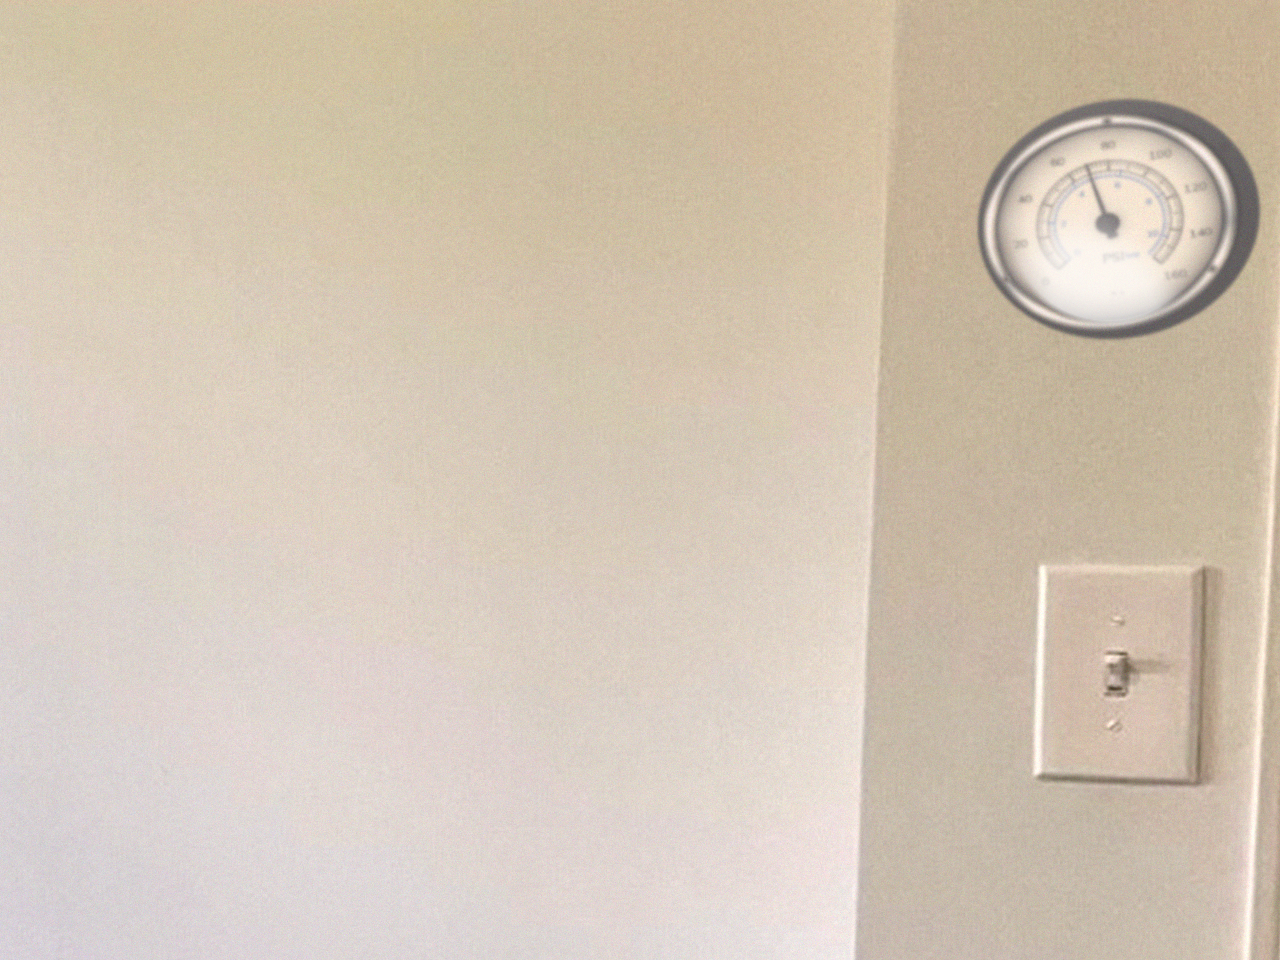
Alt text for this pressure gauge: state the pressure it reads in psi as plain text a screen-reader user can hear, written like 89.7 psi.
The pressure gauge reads 70 psi
